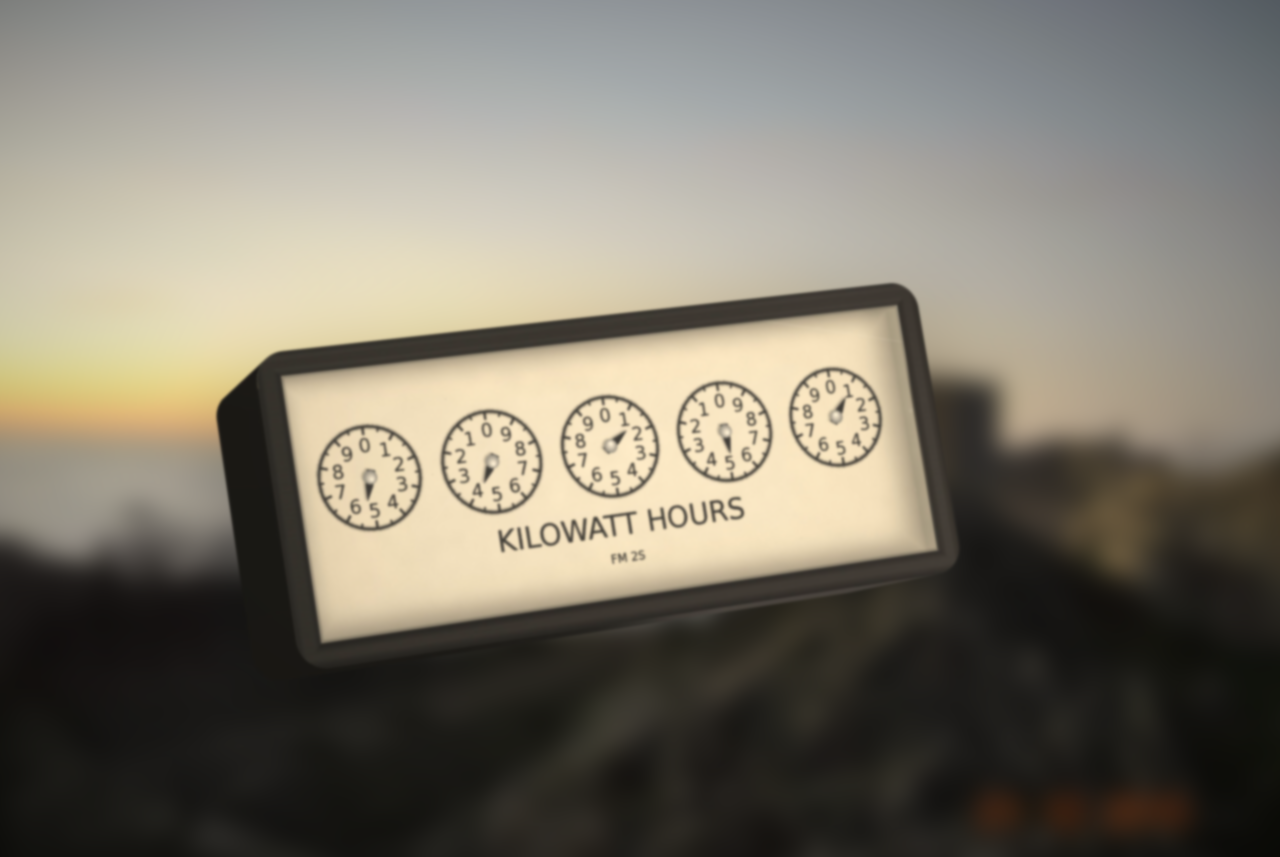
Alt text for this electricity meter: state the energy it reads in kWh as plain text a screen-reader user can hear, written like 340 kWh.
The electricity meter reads 54151 kWh
